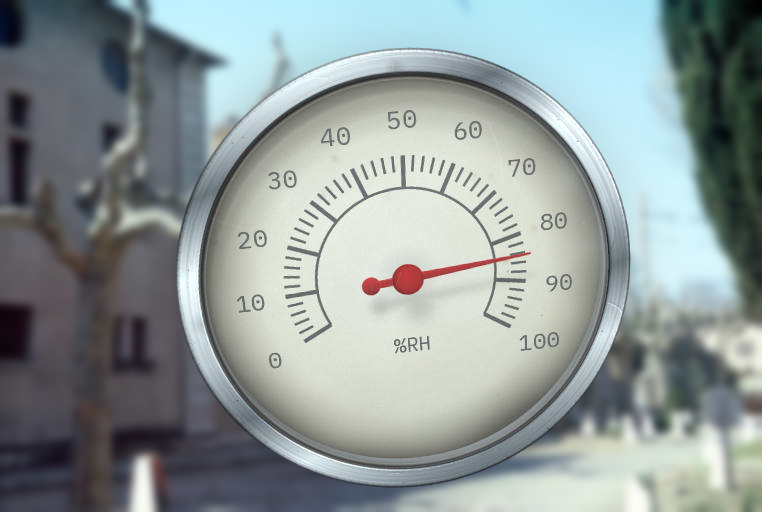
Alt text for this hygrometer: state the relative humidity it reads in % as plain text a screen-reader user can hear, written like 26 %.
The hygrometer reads 84 %
